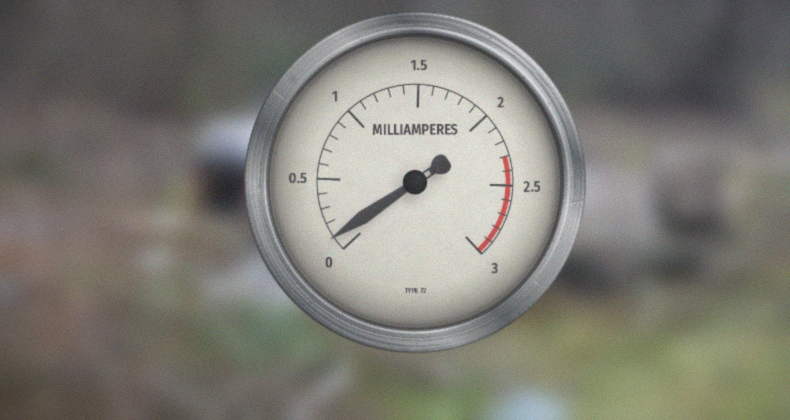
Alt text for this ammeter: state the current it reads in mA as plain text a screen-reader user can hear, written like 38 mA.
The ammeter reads 0.1 mA
